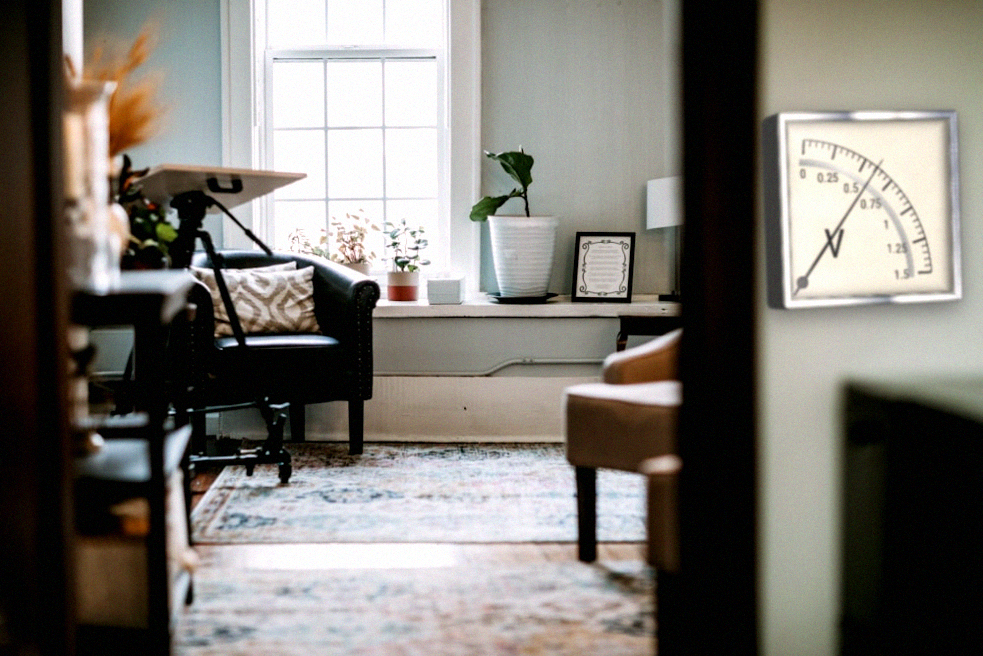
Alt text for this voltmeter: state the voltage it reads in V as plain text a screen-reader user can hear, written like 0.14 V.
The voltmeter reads 0.6 V
